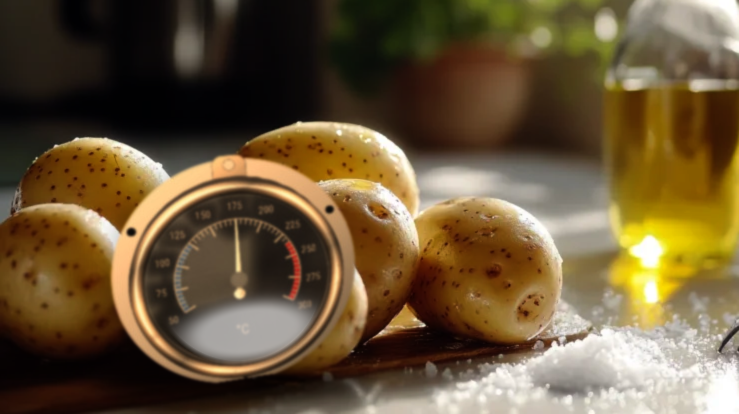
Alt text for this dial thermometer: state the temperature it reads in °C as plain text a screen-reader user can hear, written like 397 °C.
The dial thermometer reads 175 °C
